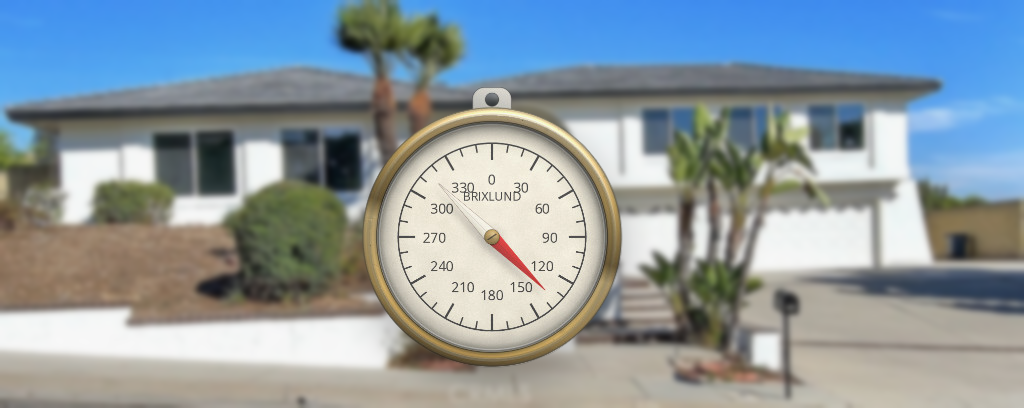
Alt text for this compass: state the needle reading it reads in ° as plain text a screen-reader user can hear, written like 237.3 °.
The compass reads 135 °
